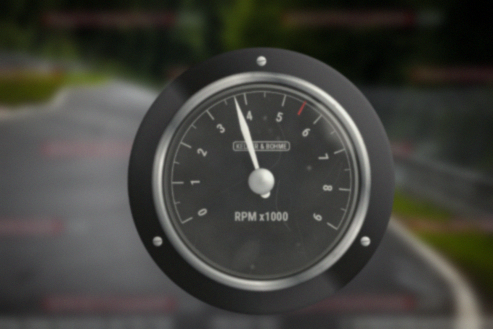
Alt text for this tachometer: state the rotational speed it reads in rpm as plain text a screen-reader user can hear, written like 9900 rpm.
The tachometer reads 3750 rpm
